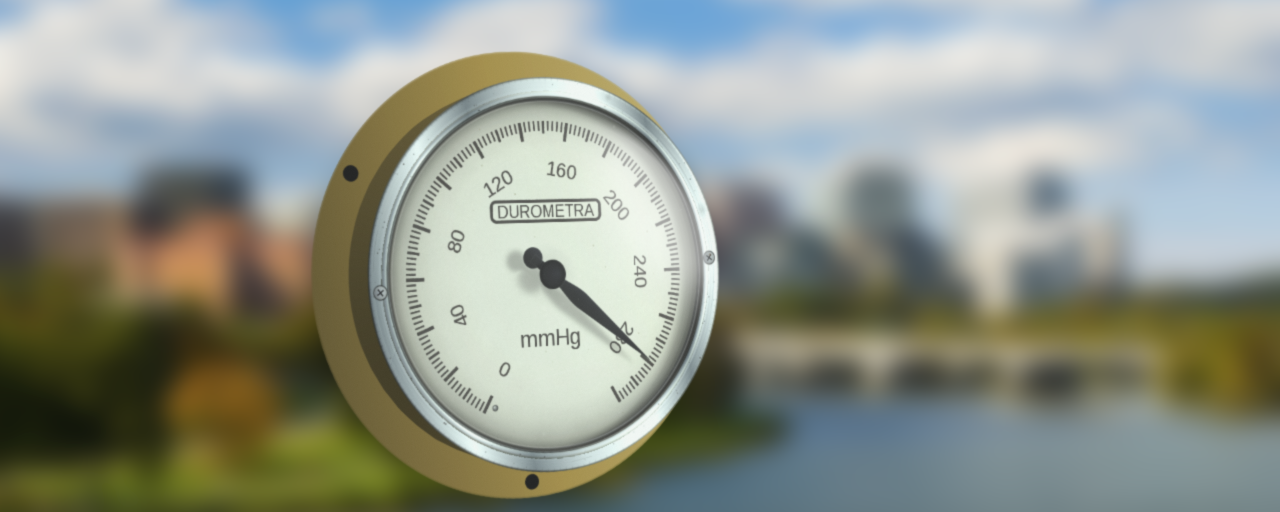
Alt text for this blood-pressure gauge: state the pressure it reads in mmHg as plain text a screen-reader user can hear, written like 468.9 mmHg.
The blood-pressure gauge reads 280 mmHg
